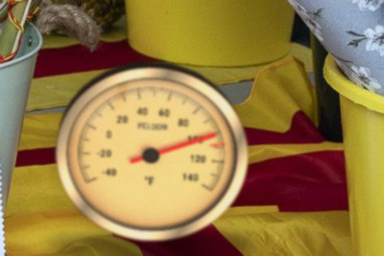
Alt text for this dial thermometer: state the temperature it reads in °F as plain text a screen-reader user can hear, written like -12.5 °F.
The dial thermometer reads 100 °F
